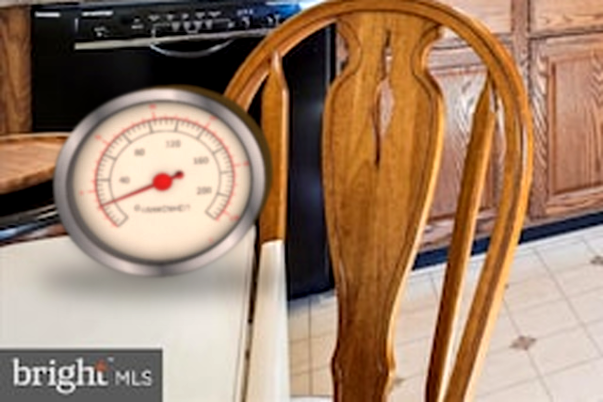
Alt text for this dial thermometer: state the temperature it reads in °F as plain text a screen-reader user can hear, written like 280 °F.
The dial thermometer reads 20 °F
